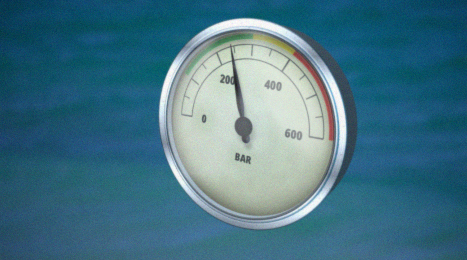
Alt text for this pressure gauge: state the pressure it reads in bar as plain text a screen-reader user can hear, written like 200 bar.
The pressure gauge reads 250 bar
